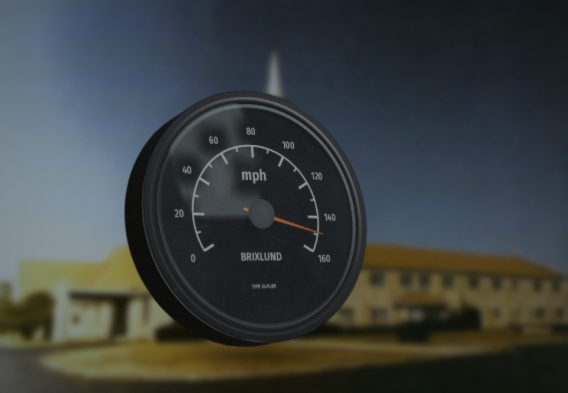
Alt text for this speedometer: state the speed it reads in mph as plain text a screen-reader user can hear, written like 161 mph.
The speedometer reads 150 mph
